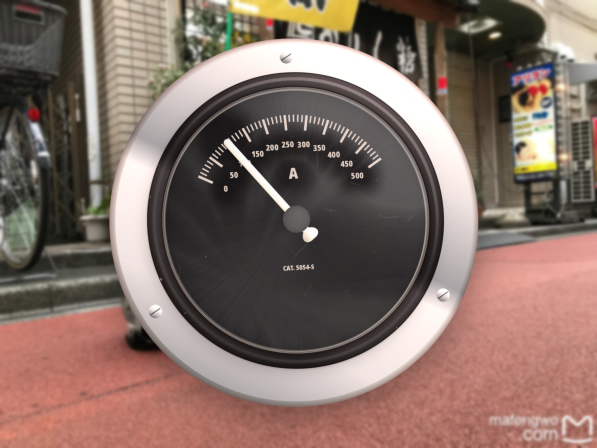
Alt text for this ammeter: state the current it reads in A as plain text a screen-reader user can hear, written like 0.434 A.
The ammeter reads 100 A
